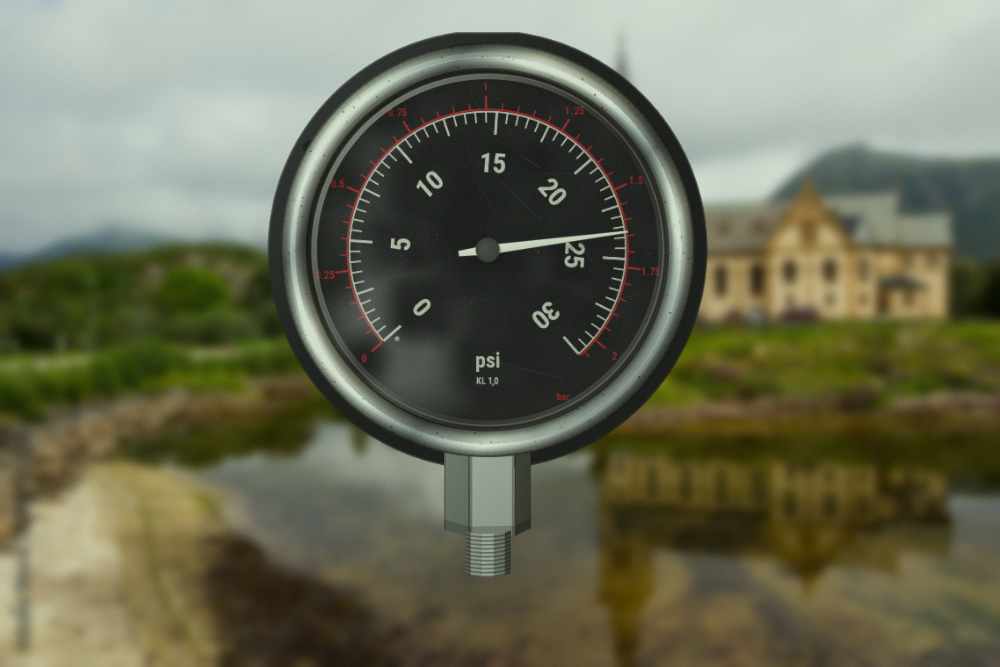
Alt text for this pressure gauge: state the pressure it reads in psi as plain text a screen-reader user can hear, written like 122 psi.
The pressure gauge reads 23.75 psi
